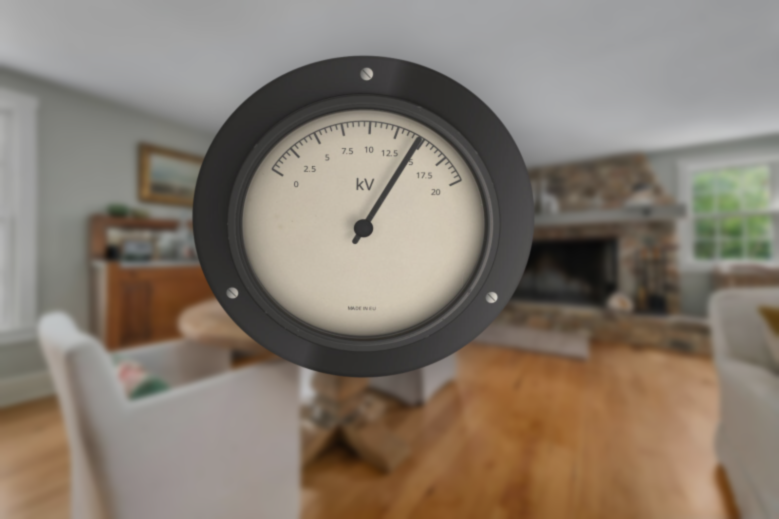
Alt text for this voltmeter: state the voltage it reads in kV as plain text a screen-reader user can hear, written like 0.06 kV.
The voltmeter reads 14.5 kV
